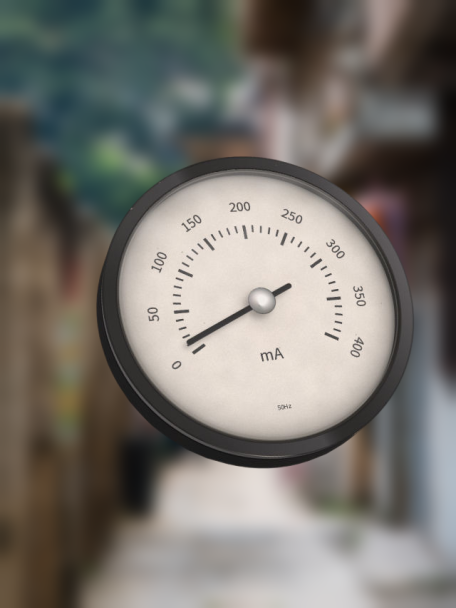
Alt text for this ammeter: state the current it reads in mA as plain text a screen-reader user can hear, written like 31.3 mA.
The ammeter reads 10 mA
